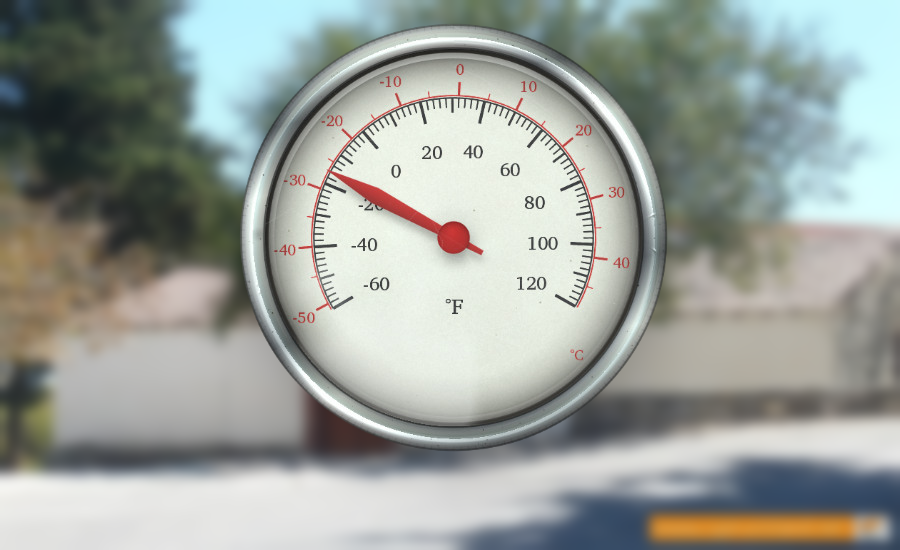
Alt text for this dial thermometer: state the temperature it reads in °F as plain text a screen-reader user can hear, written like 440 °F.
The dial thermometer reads -16 °F
